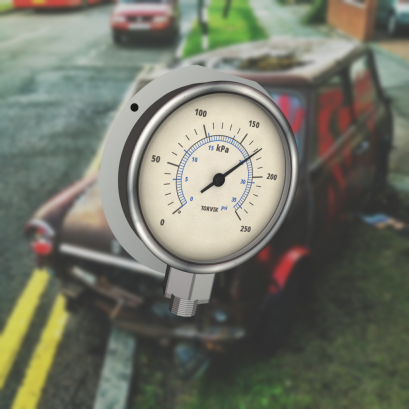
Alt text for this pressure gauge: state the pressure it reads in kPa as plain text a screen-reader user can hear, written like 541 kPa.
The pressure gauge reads 170 kPa
